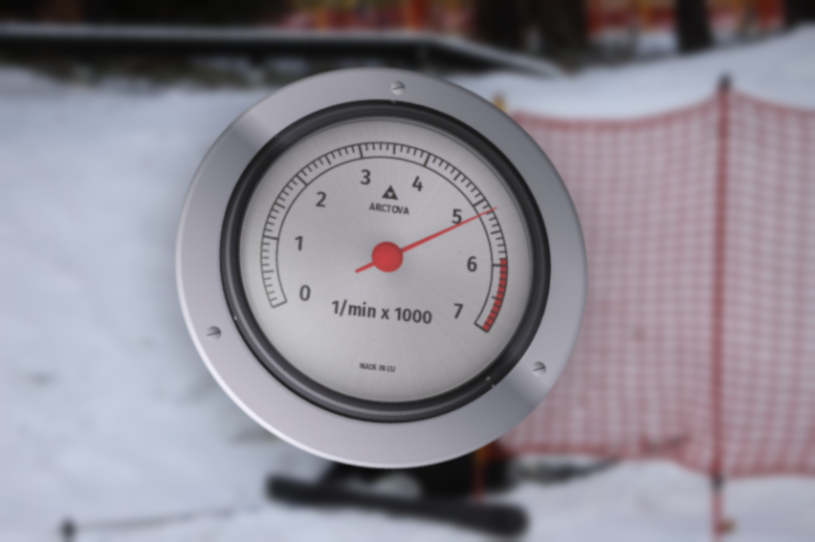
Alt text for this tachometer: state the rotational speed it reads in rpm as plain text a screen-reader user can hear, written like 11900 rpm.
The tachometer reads 5200 rpm
